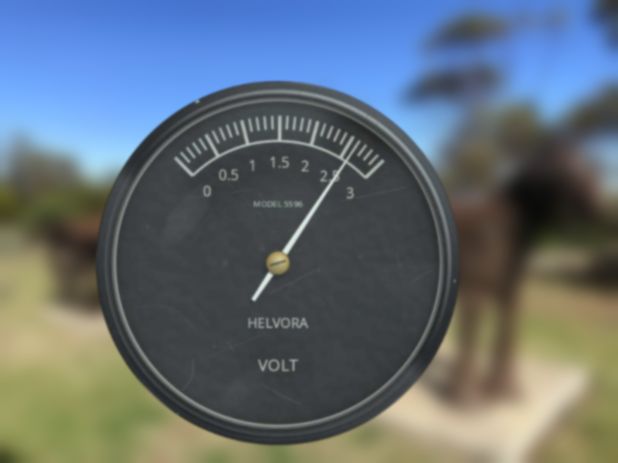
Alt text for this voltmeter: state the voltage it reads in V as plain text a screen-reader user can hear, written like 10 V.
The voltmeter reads 2.6 V
